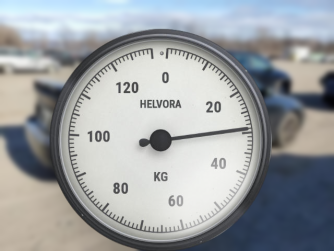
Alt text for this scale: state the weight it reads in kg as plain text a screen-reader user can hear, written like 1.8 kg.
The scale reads 29 kg
